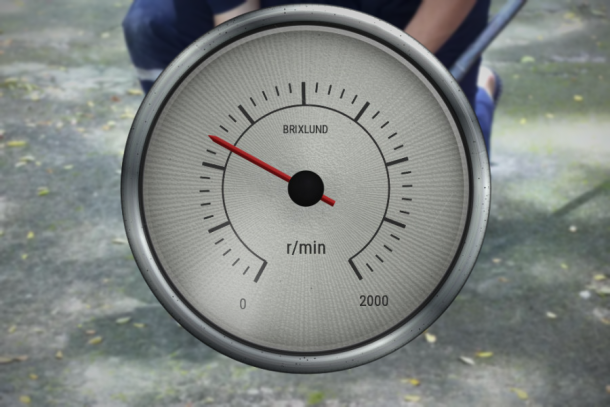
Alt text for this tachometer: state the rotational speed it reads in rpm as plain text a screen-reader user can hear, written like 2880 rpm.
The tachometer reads 600 rpm
